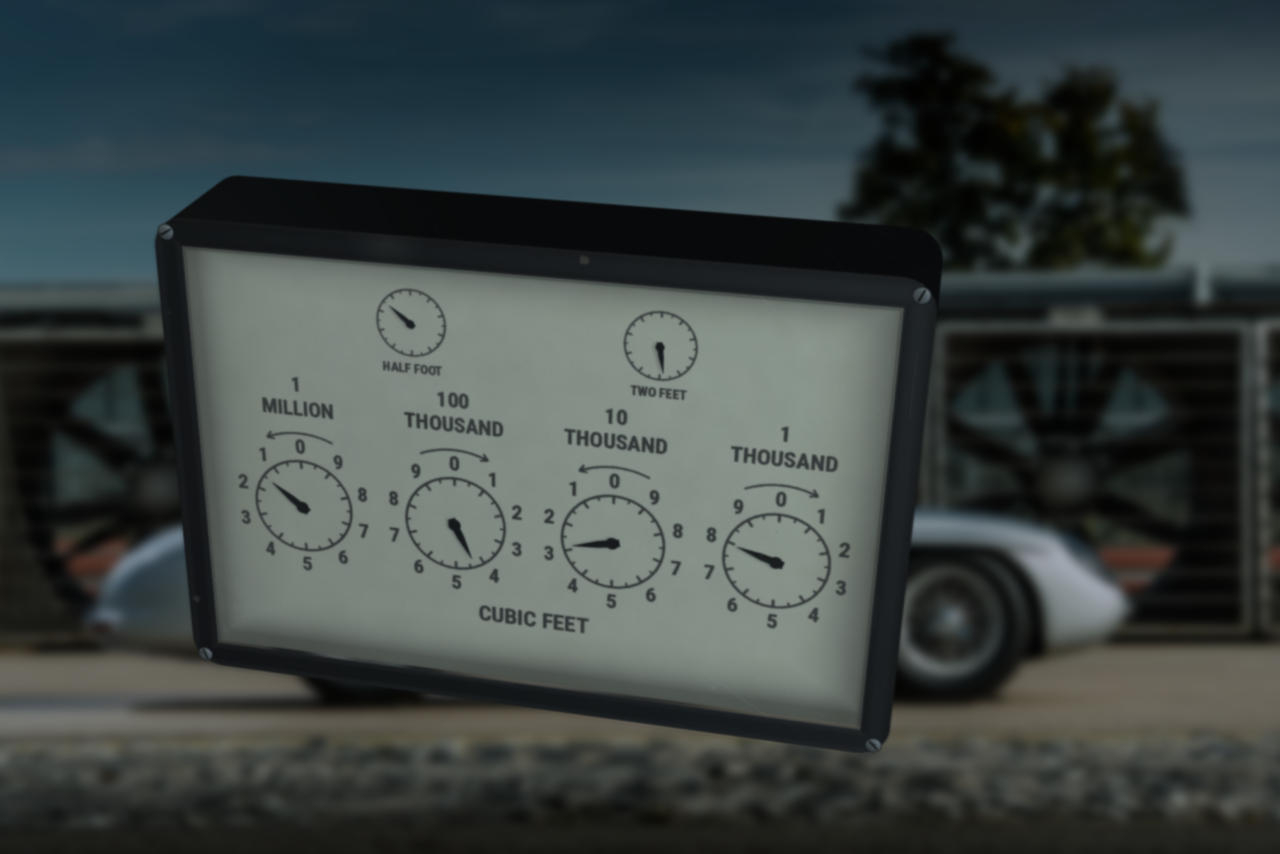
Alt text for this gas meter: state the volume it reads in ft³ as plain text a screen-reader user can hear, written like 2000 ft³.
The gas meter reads 142800 ft³
